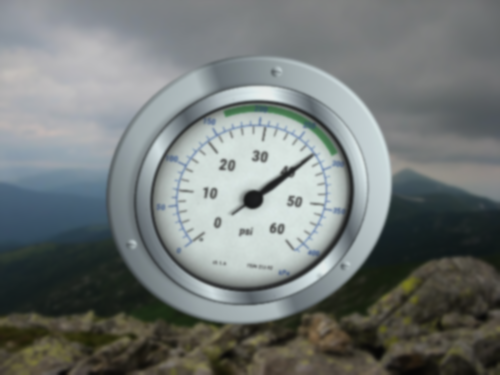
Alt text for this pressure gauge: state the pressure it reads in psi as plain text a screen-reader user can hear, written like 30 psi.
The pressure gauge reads 40 psi
